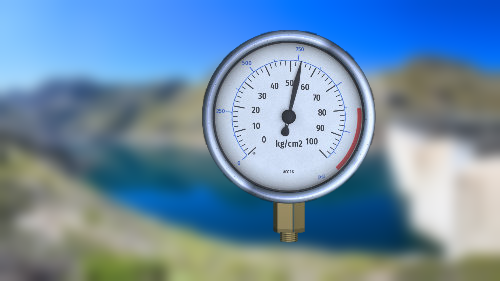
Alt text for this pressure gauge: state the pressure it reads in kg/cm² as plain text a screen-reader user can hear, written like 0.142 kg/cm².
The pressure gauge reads 54 kg/cm²
